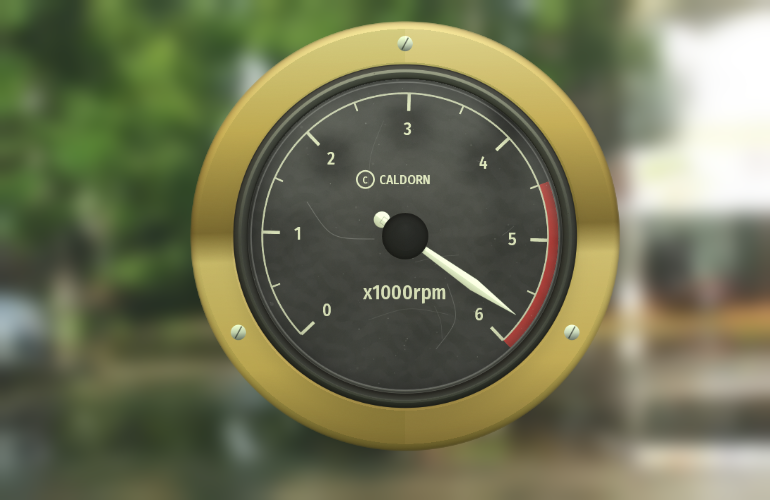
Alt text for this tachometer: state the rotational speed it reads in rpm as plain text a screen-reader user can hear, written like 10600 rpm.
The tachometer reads 5750 rpm
